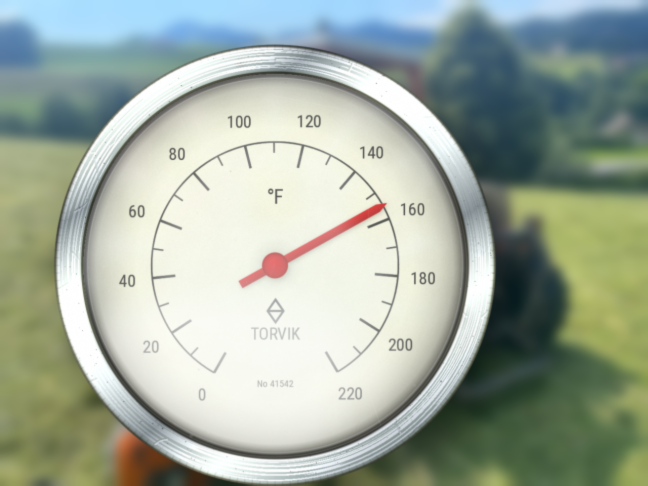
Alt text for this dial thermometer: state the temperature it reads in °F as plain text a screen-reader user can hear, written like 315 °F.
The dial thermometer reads 155 °F
